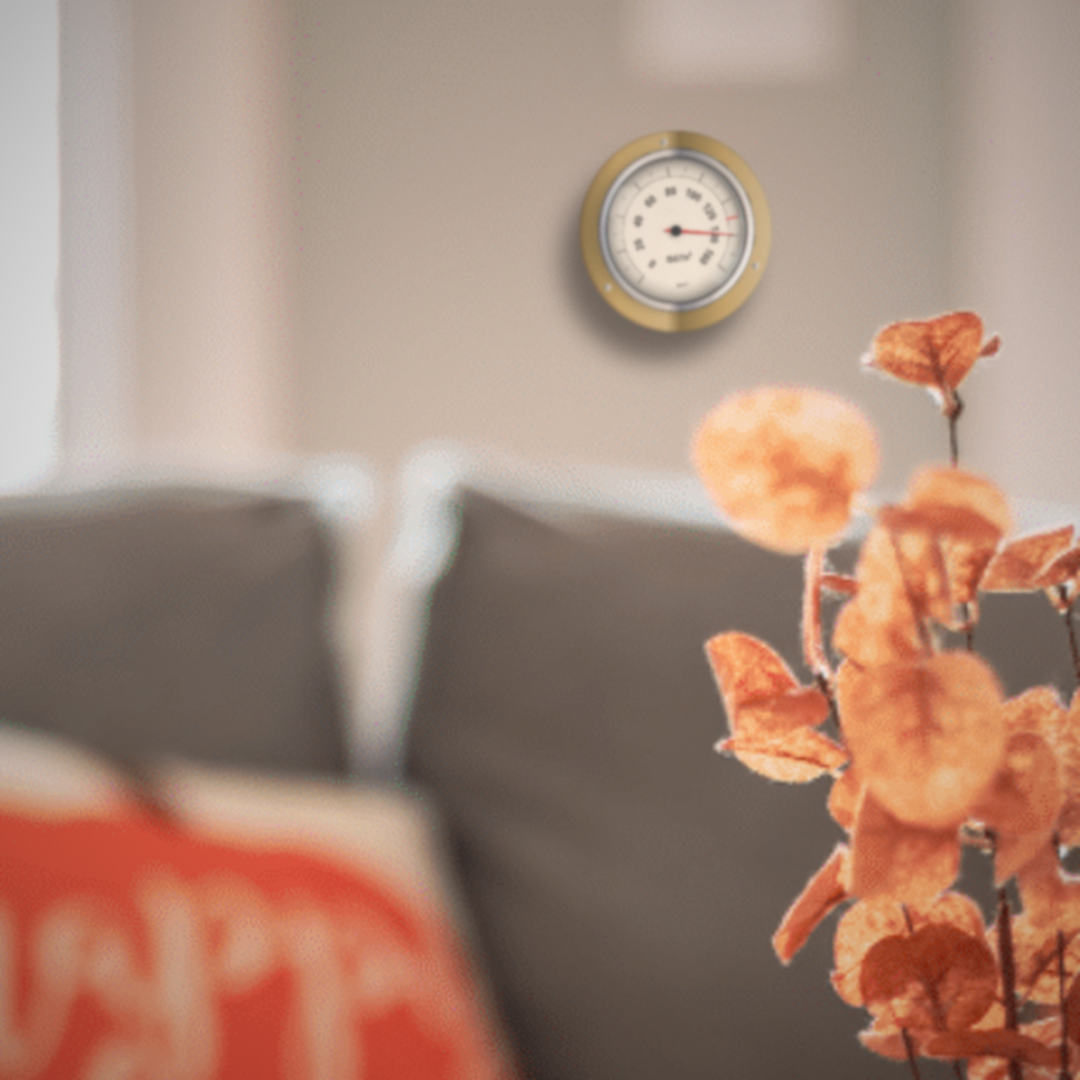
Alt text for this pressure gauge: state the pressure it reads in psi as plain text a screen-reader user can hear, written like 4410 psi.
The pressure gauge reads 140 psi
